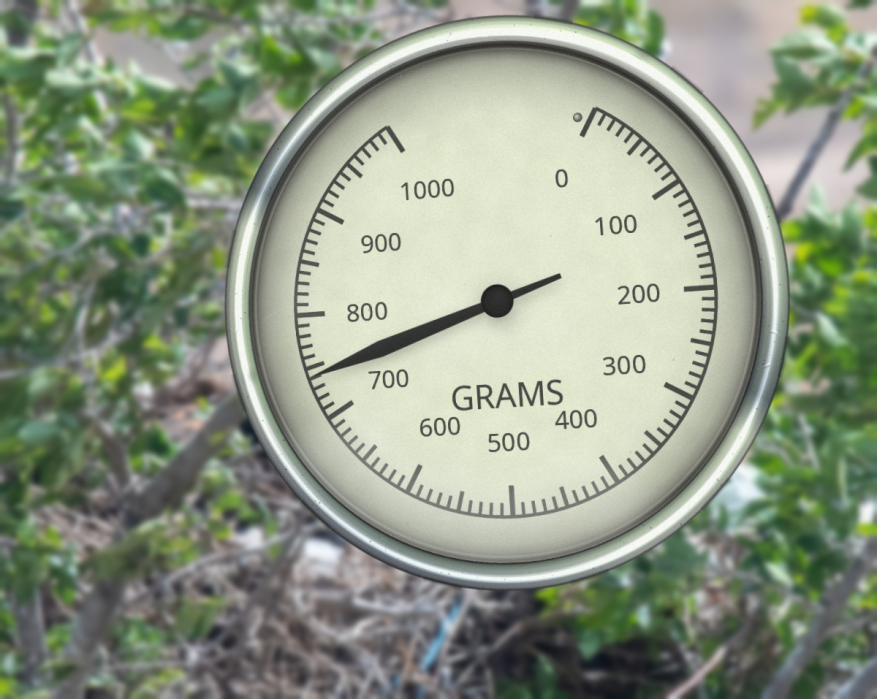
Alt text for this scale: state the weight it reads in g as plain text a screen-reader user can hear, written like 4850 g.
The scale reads 740 g
